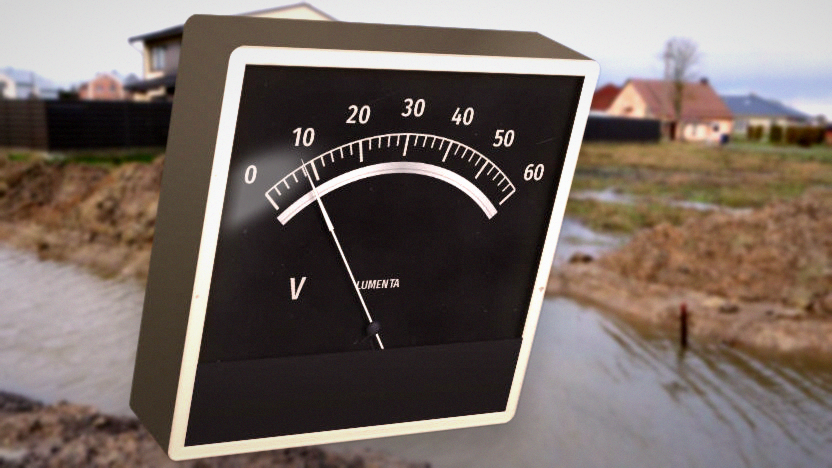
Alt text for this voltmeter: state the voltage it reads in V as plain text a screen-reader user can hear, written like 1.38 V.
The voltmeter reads 8 V
